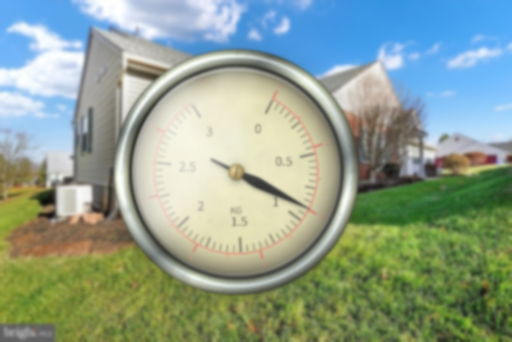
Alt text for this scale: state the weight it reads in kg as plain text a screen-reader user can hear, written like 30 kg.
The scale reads 0.9 kg
